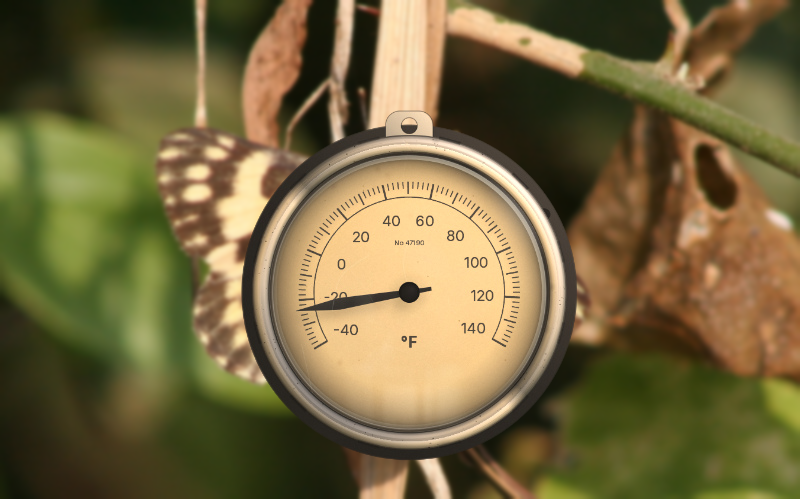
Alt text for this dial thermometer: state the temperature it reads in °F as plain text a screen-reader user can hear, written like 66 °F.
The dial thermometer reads -24 °F
